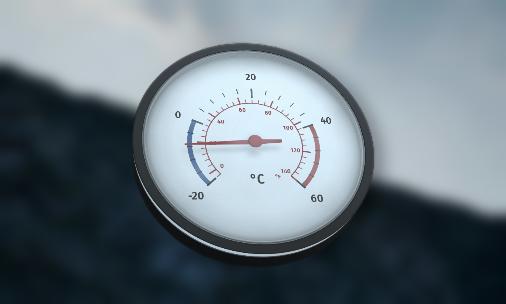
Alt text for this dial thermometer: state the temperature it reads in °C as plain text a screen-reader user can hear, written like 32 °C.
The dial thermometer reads -8 °C
